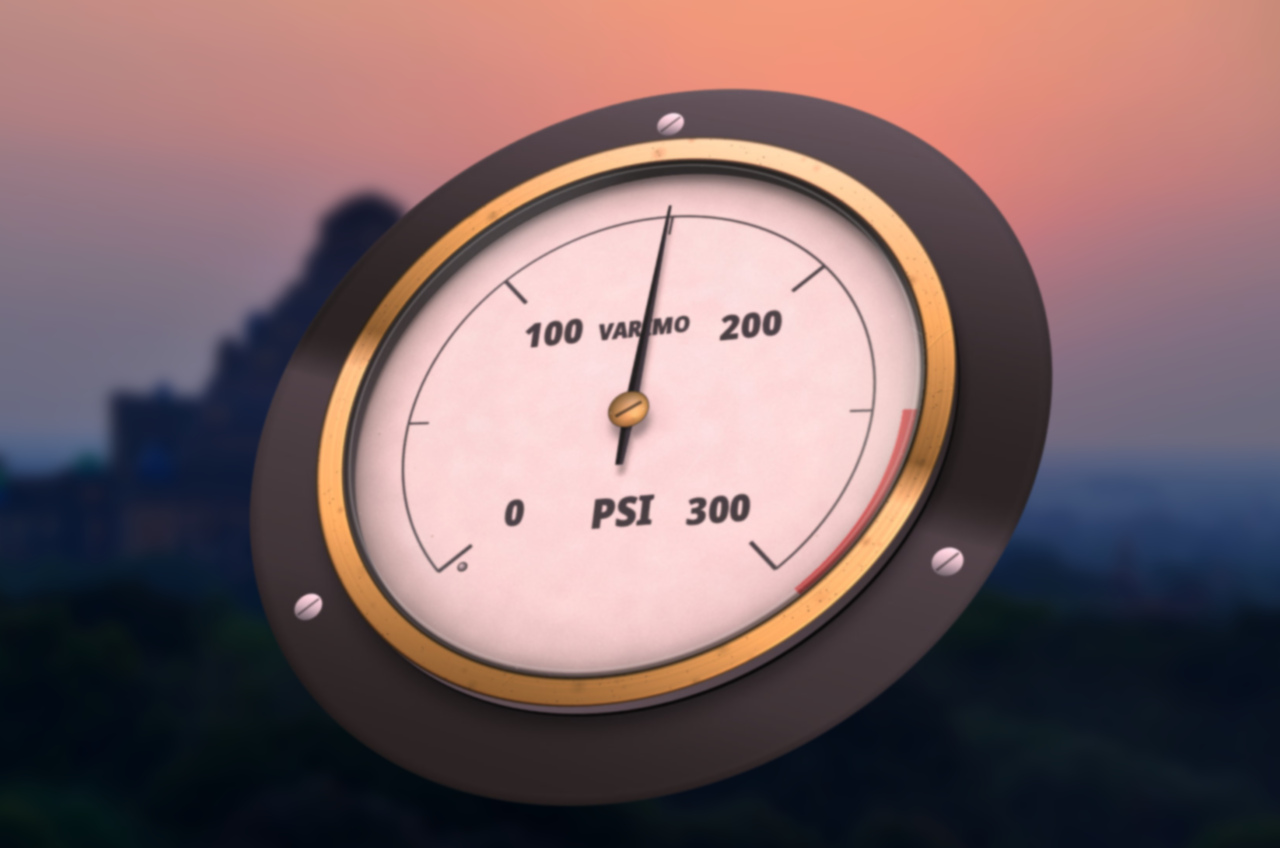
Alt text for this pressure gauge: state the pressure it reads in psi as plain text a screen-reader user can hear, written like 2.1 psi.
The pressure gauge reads 150 psi
